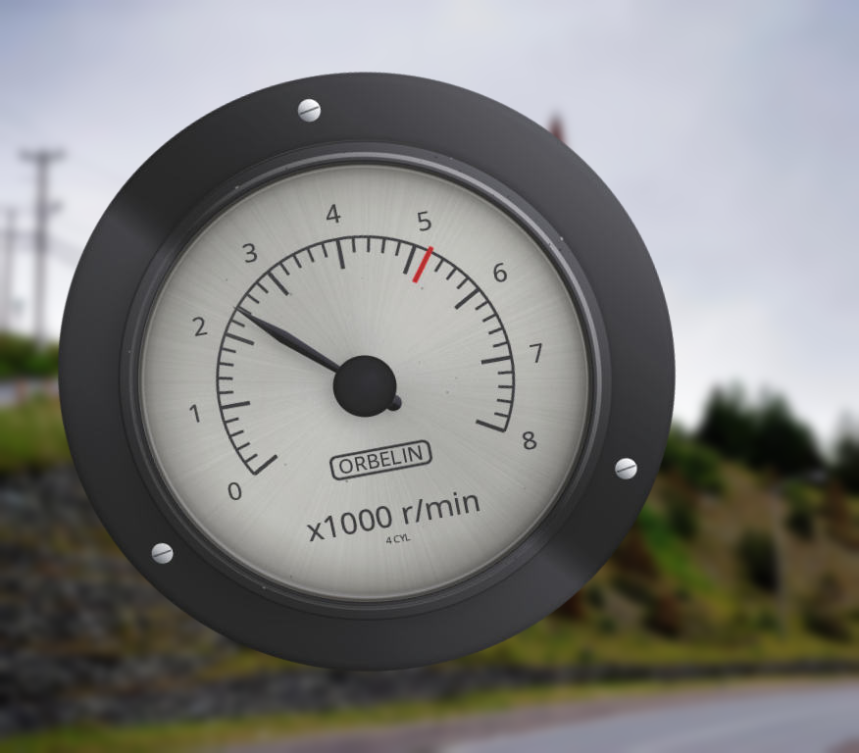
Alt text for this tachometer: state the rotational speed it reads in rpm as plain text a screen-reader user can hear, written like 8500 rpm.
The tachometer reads 2400 rpm
